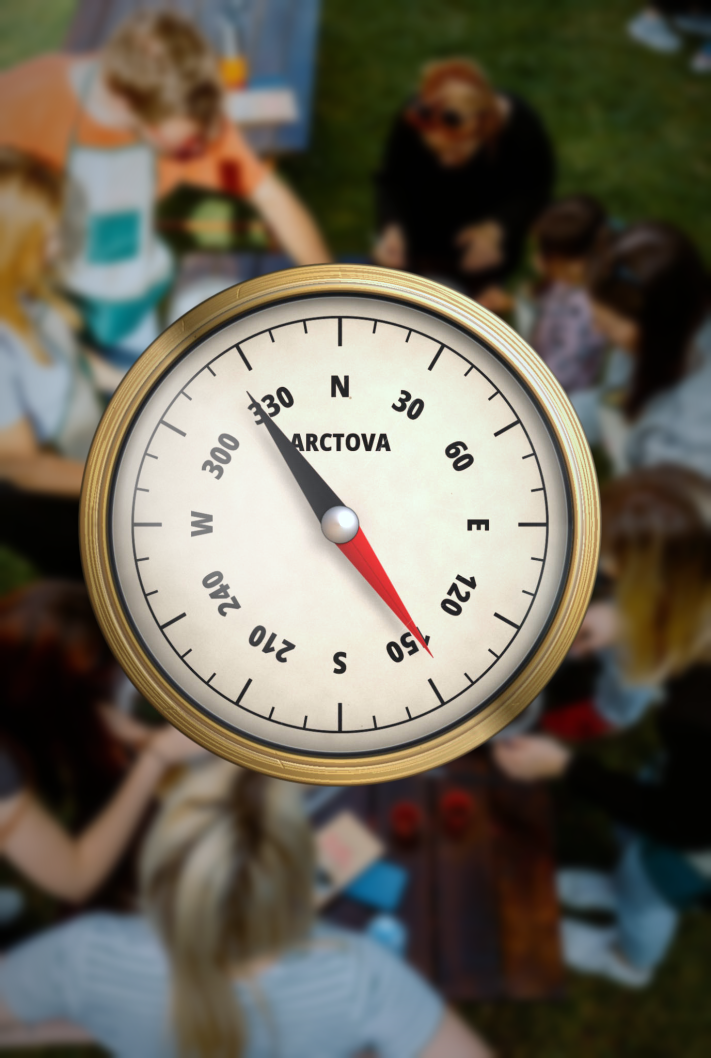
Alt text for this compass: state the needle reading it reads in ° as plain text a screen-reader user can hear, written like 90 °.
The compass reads 145 °
